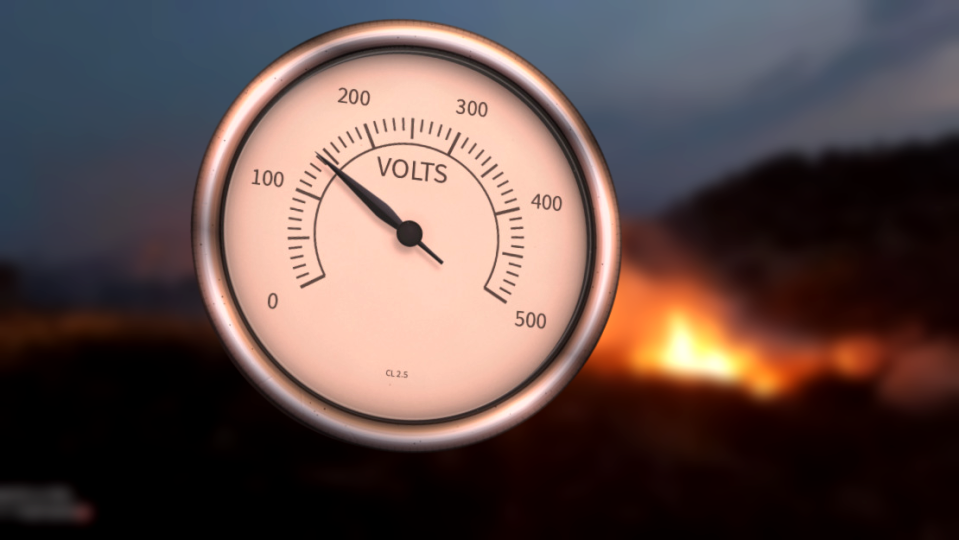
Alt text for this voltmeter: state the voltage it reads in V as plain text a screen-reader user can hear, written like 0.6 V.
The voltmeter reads 140 V
